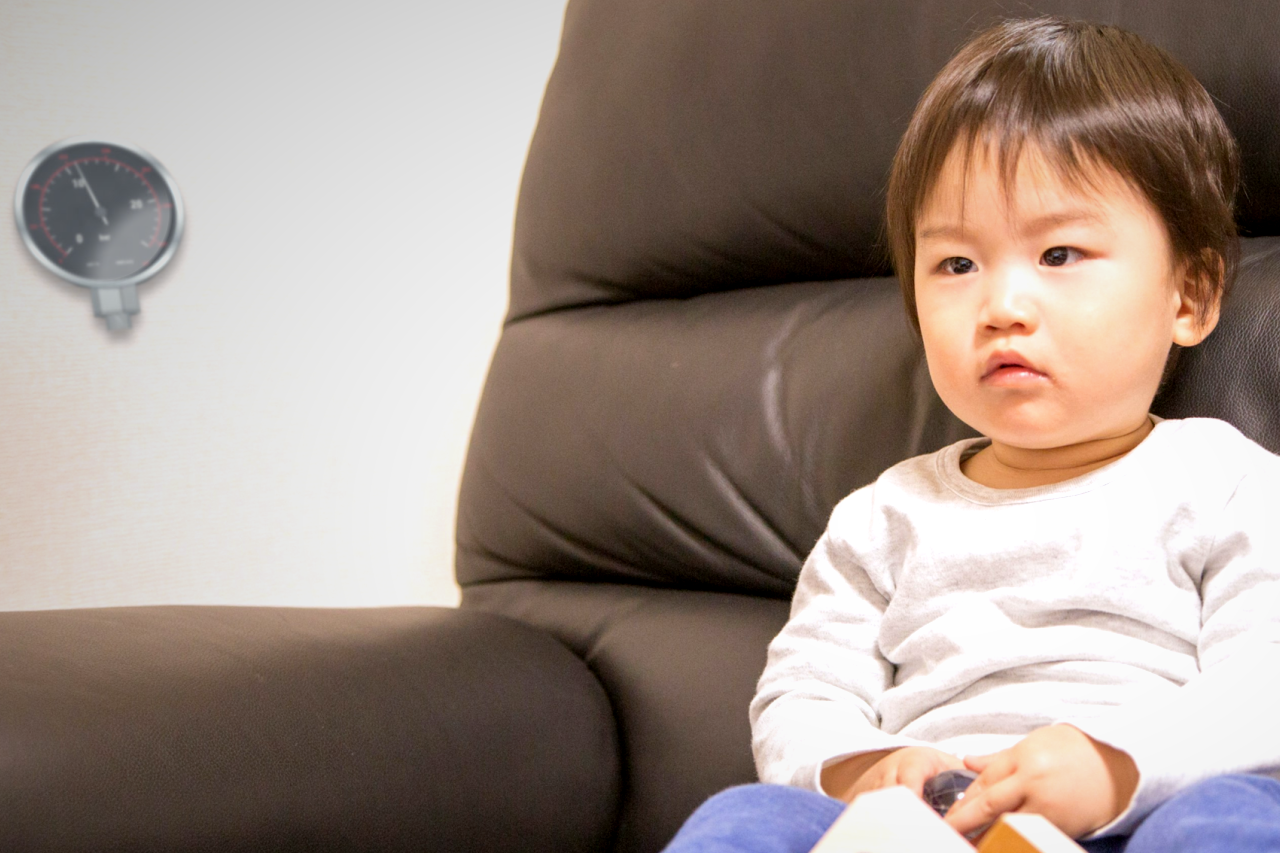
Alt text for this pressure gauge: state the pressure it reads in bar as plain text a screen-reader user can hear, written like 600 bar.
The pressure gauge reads 11 bar
